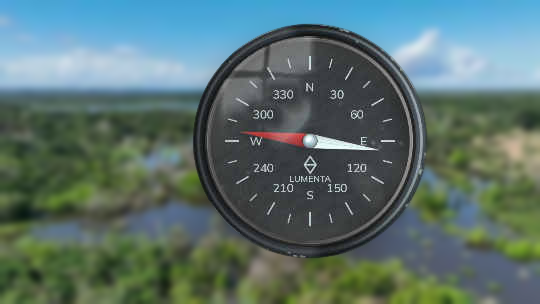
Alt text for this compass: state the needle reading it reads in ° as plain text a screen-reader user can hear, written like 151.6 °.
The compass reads 277.5 °
